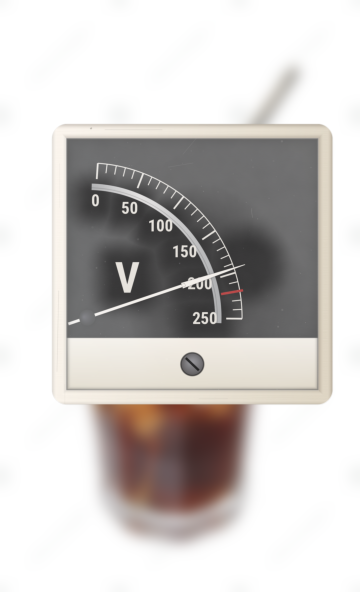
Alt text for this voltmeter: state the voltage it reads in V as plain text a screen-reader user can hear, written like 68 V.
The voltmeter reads 195 V
